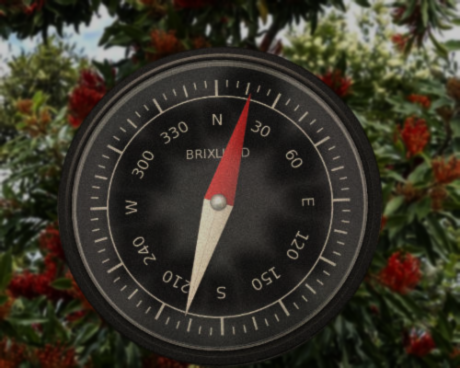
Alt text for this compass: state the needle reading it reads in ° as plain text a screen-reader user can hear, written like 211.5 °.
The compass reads 17.5 °
